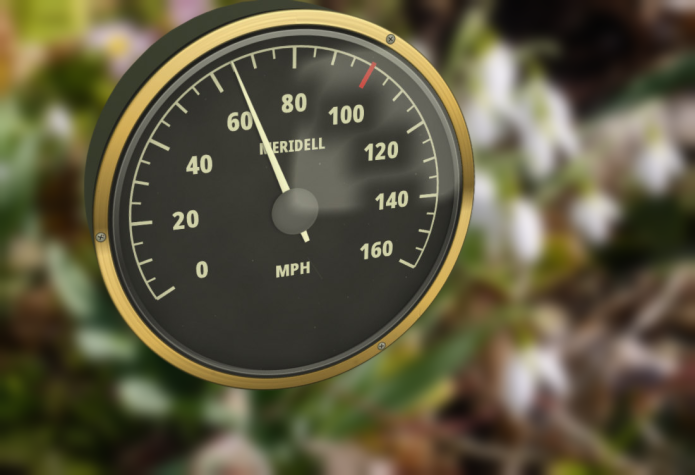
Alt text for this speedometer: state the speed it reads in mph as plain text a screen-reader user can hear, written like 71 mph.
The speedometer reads 65 mph
